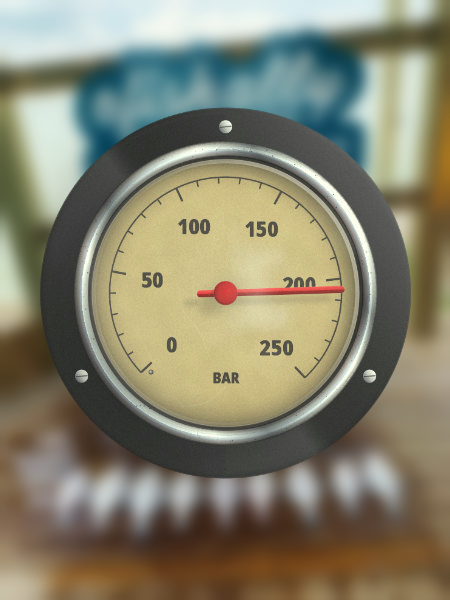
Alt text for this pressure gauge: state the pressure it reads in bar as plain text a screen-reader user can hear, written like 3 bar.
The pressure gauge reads 205 bar
